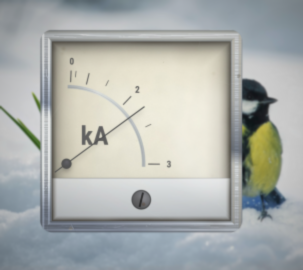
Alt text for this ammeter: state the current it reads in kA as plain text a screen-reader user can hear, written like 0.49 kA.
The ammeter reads 2.25 kA
